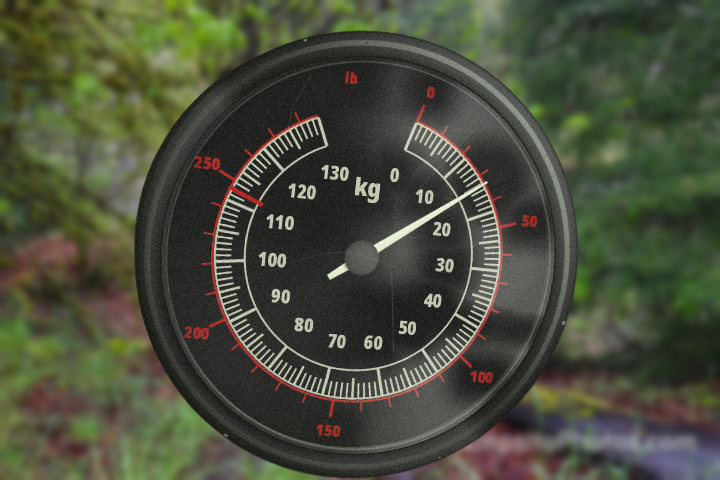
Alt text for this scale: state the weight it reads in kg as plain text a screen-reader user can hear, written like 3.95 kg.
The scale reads 15 kg
